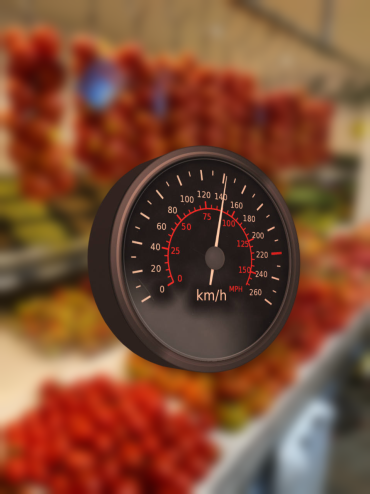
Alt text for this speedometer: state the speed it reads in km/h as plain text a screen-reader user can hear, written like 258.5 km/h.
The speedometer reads 140 km/h
